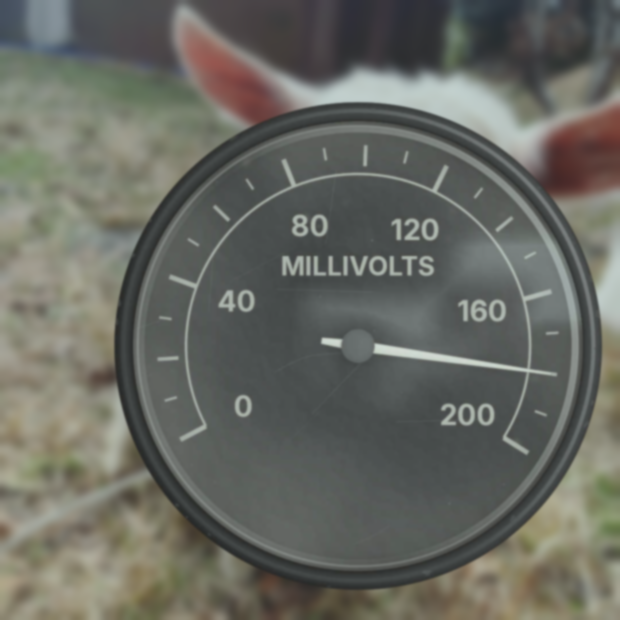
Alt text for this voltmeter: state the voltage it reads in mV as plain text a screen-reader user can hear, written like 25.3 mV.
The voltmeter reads 180 mV
